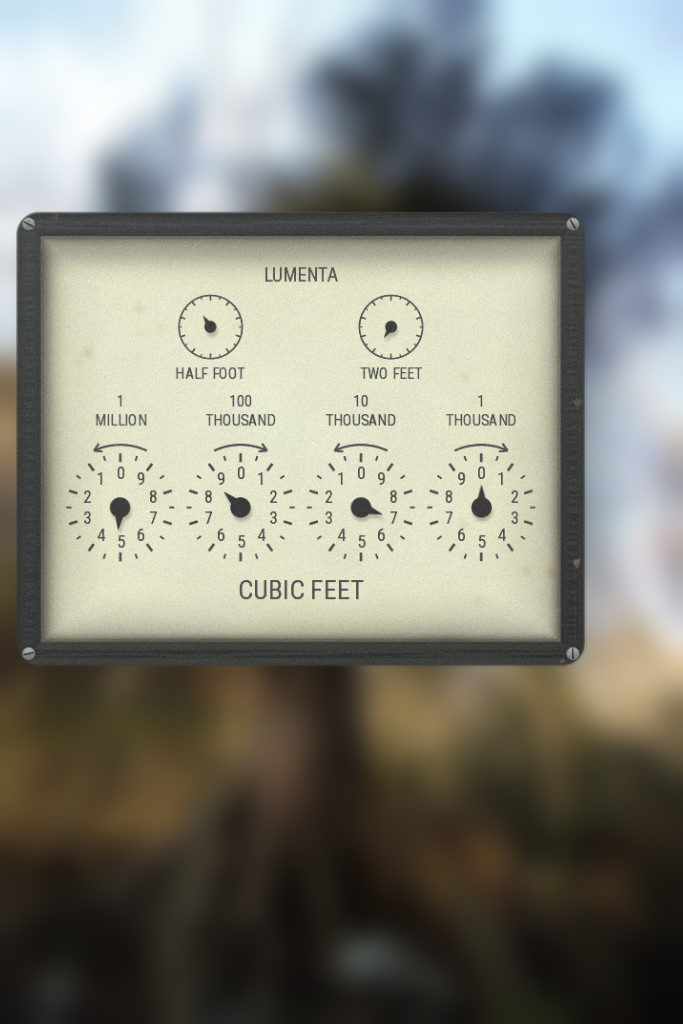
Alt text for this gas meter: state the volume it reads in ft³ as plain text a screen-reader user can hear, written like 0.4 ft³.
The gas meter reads 487000 ft³
